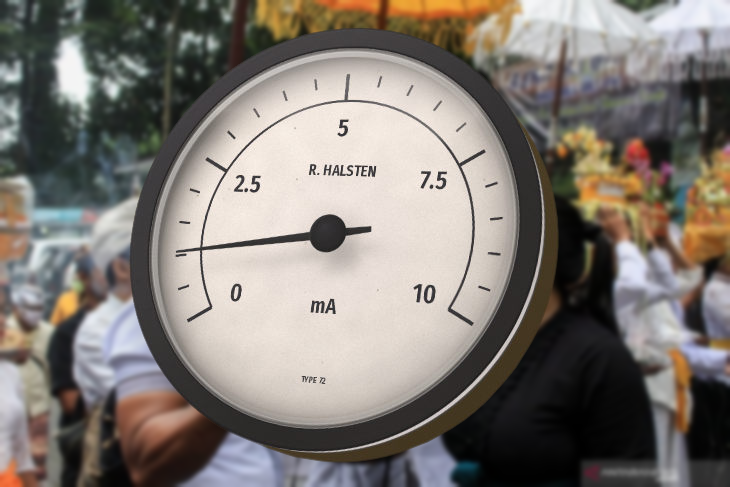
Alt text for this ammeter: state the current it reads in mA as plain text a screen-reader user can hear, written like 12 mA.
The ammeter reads 1 mA
